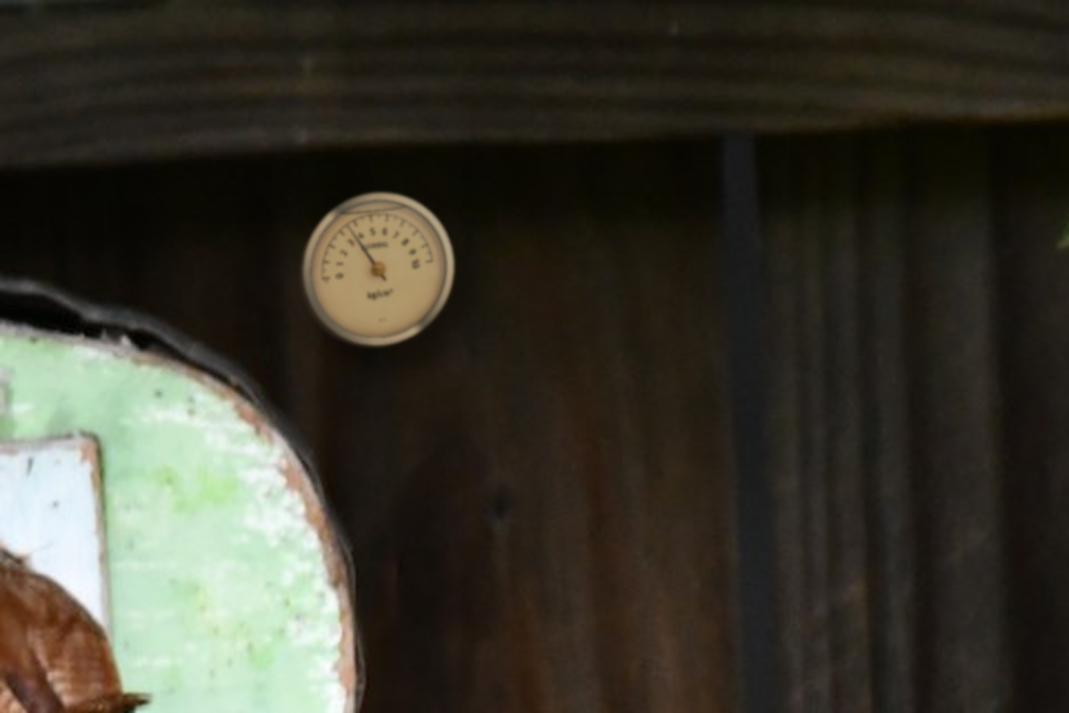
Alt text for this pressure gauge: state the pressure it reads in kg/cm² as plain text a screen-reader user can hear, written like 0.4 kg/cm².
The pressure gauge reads 3.5 kg/cm²
